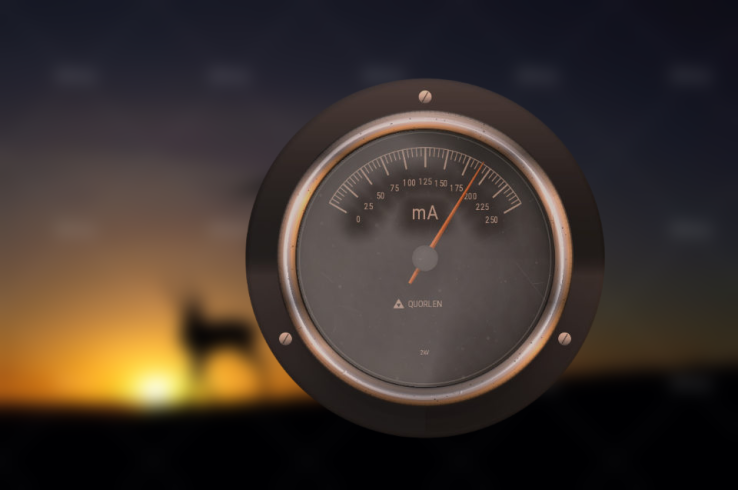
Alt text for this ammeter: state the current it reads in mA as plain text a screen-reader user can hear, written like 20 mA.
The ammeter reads 190 mA
